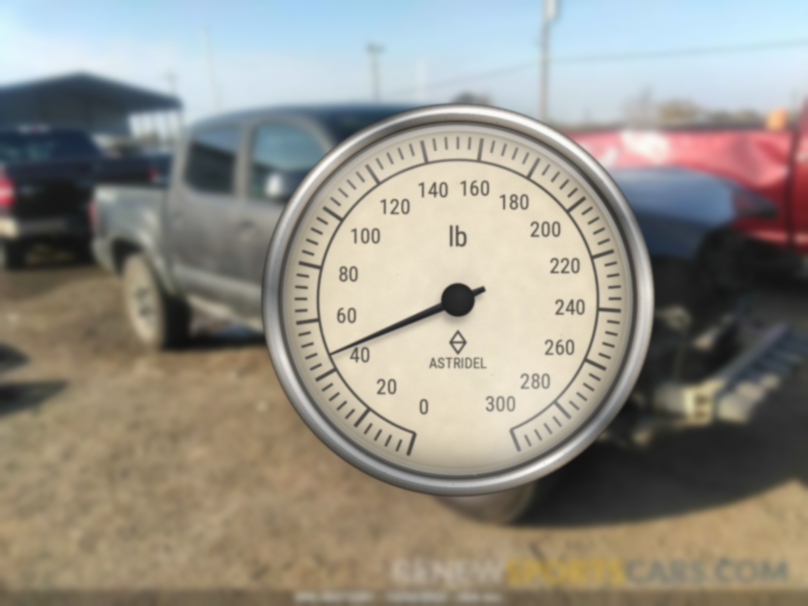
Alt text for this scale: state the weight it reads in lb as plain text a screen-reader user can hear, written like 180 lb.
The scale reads 46 lb
